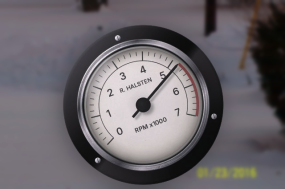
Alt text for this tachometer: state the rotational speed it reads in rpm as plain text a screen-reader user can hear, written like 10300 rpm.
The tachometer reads 5200 rpm
